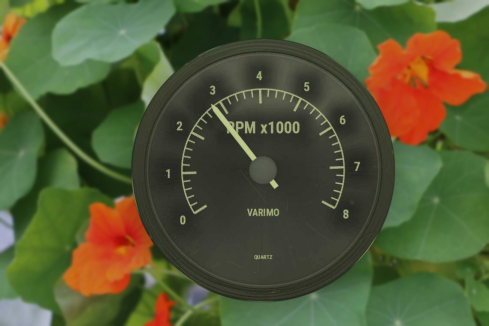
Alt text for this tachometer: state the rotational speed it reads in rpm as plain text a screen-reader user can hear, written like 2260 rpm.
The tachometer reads 2800 rpm
